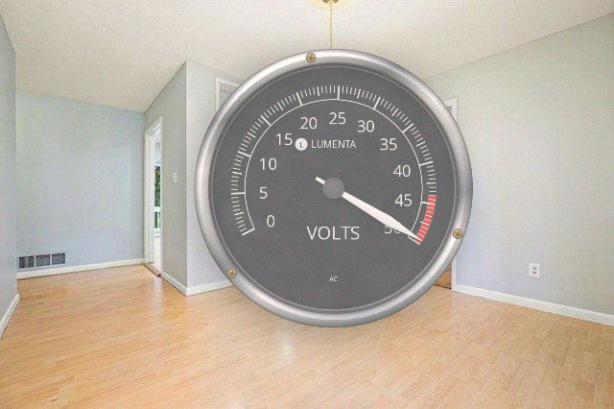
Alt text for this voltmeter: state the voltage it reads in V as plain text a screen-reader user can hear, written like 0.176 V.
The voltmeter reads 49.5 V
